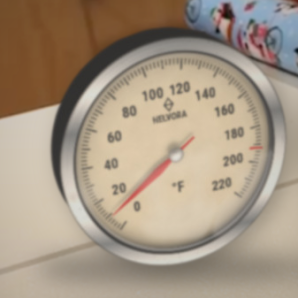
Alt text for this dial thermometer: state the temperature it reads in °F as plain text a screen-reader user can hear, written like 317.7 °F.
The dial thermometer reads 10 °F
